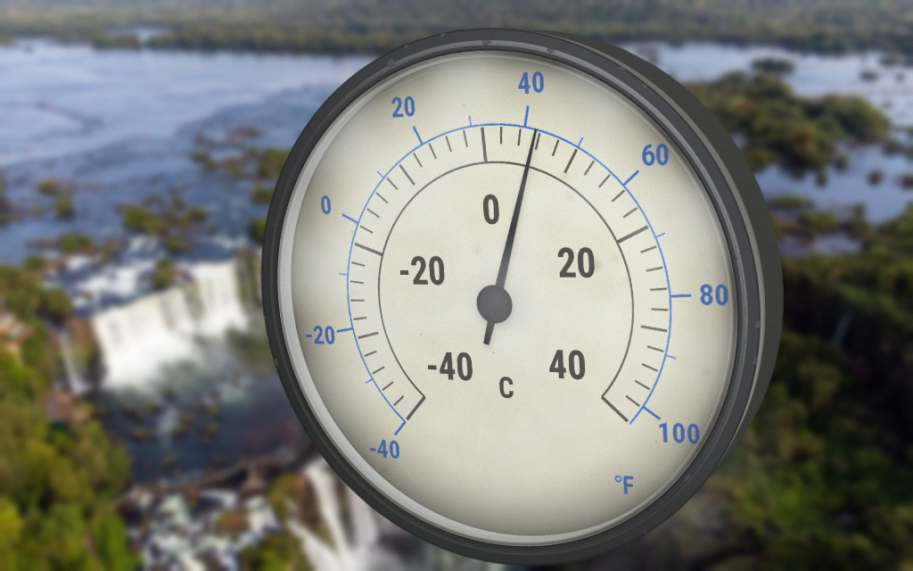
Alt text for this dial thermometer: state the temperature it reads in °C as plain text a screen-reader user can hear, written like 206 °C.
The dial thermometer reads 6 °C
